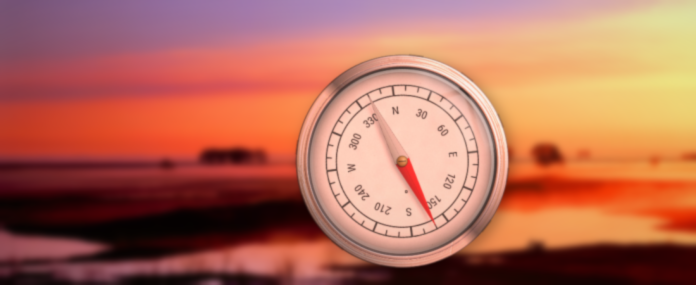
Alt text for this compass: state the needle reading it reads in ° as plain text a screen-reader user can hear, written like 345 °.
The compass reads 160 °
